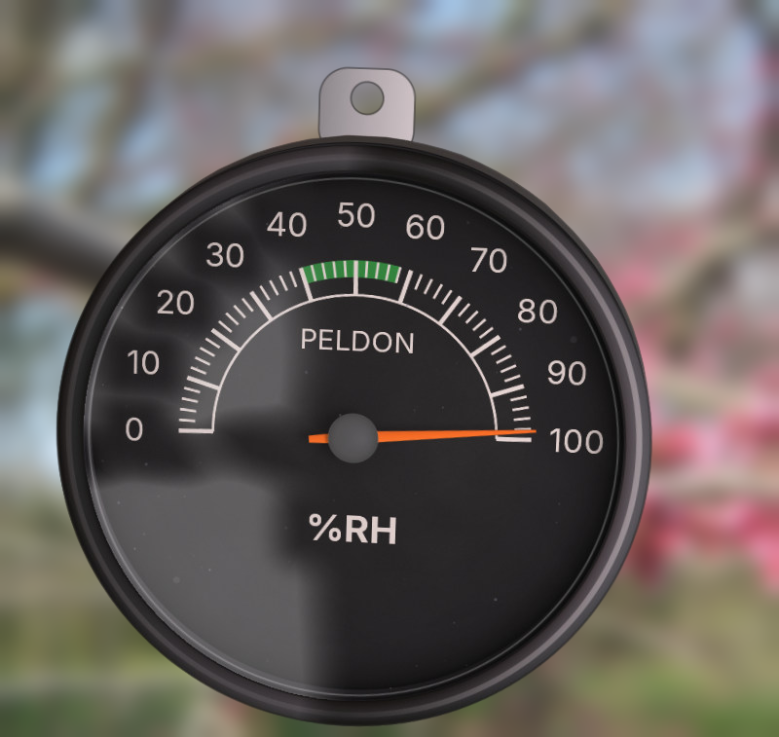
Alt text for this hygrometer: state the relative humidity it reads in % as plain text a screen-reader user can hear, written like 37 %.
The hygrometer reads 98 %
